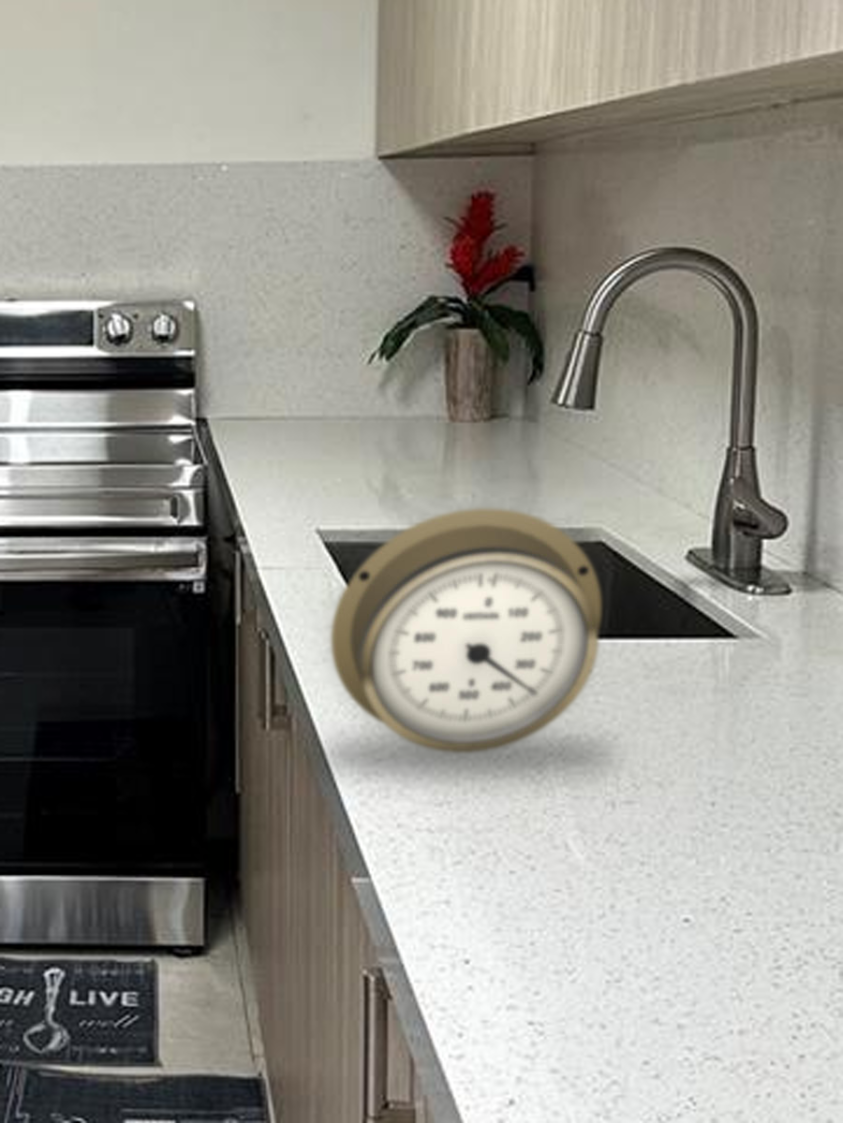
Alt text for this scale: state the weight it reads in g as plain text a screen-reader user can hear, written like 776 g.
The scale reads 350 g
